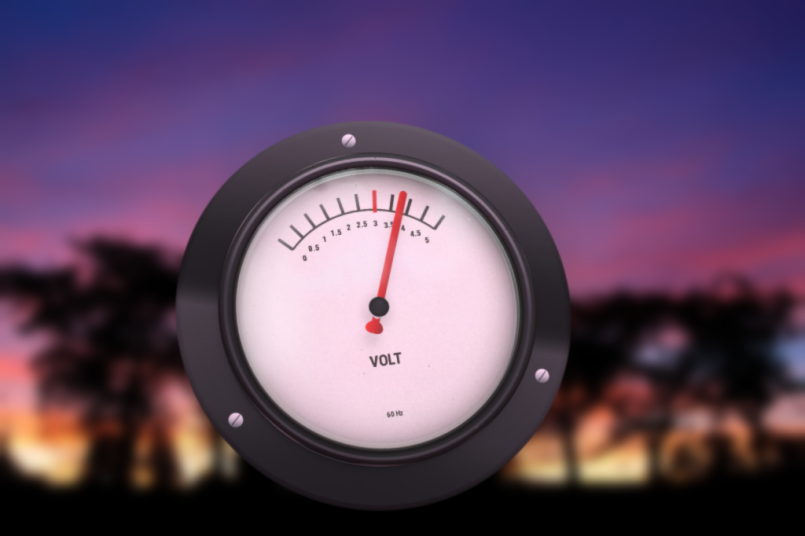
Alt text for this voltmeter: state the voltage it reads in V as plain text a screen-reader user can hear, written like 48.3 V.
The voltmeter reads 3.75 V
